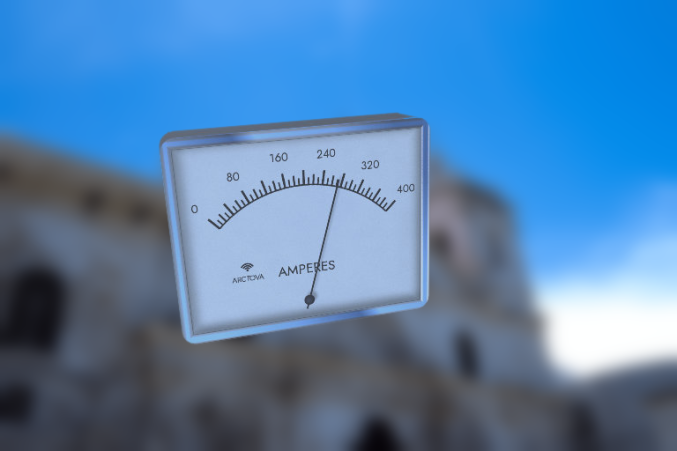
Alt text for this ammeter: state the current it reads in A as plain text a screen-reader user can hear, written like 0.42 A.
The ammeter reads 270 A
